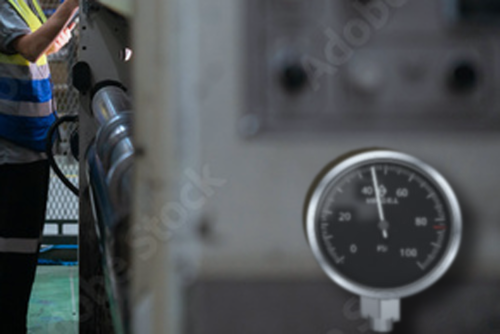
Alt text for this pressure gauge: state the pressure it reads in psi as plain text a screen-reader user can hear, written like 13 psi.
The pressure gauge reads 45 psi
